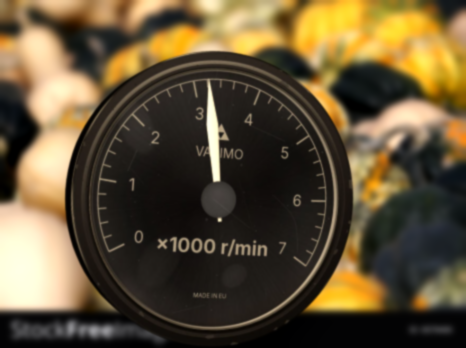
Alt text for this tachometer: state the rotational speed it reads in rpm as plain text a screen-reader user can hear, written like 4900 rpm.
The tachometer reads 3200 rpm
